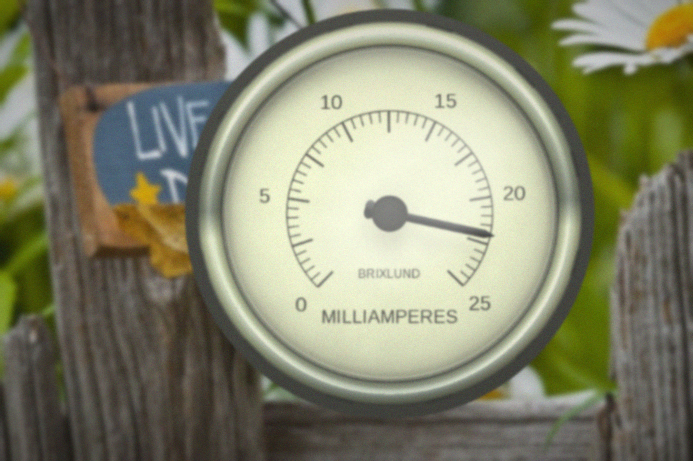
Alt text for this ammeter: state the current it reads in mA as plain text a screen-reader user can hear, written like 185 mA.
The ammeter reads 22 mA
